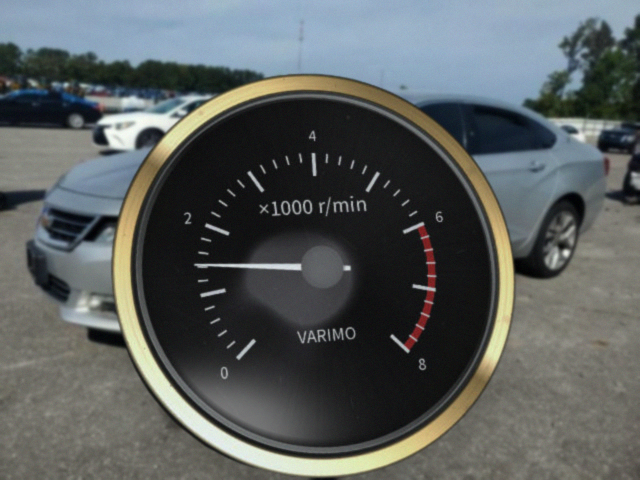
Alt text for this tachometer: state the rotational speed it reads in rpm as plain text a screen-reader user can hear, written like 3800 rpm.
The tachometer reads 1400 rpm
